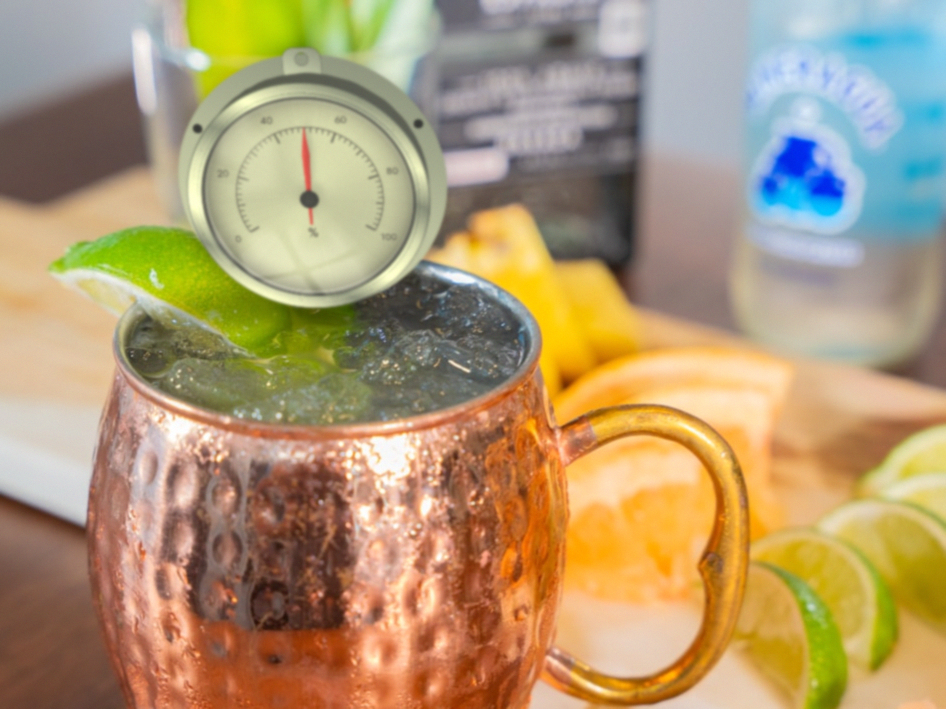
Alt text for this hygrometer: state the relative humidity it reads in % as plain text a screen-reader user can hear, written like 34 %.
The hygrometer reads 50 %
